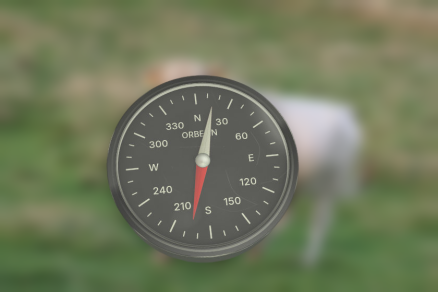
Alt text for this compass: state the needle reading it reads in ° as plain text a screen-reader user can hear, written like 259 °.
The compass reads 195 °
